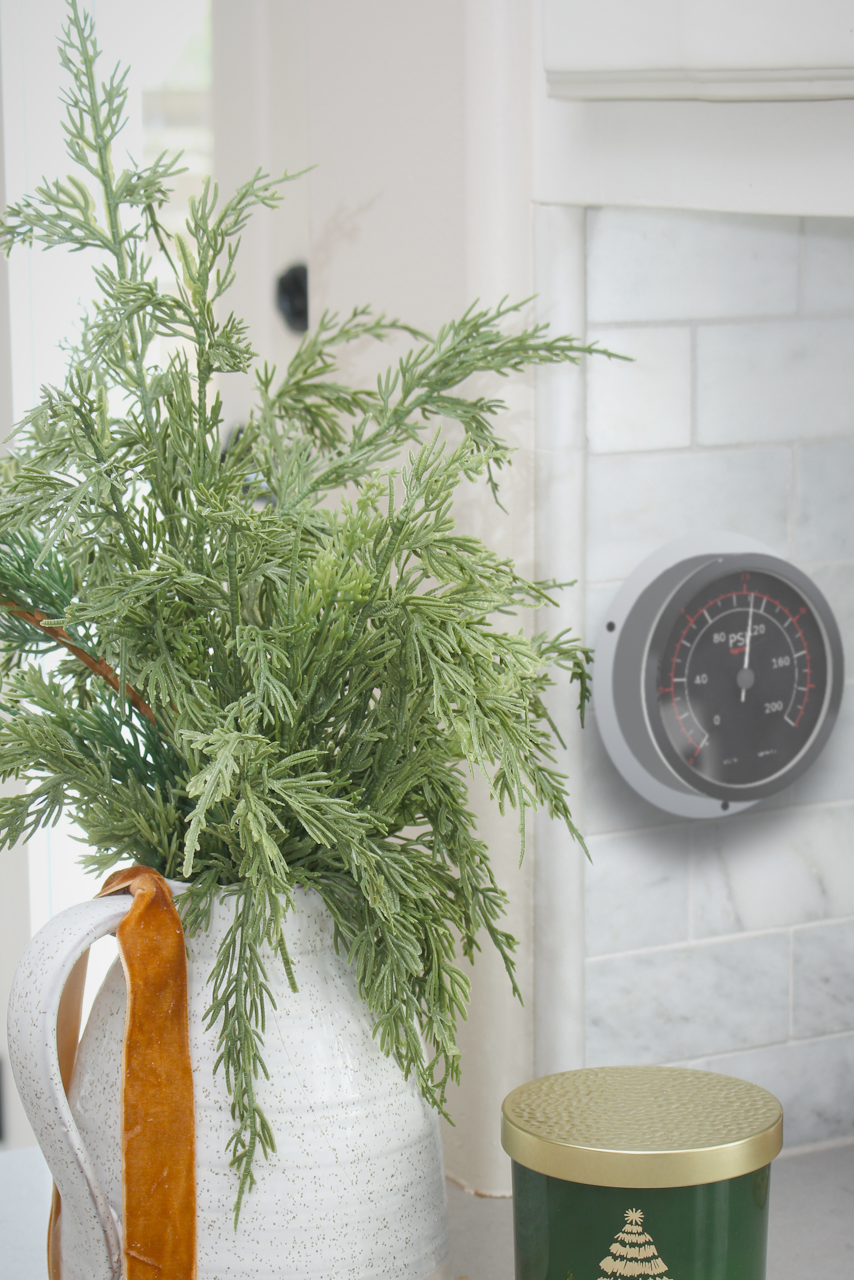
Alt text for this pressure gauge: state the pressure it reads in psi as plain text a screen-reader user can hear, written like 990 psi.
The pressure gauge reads 110 psi
